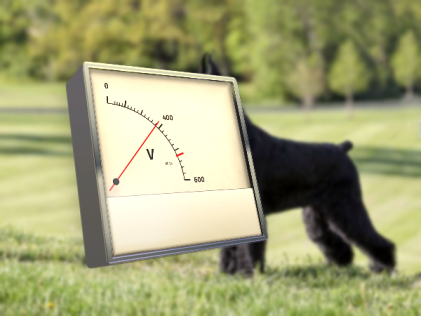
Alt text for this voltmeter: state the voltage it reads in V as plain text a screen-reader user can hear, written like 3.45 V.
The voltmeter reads 380 V
